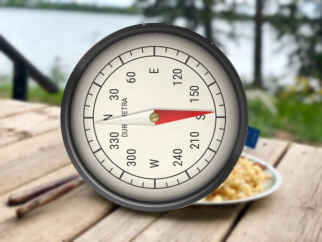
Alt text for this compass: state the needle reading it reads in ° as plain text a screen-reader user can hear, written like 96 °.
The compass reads 175 °
